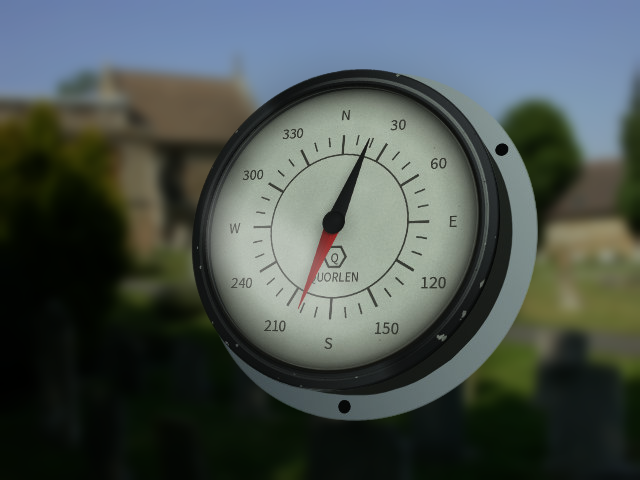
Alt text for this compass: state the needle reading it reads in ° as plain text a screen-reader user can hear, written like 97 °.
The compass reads 200 °
